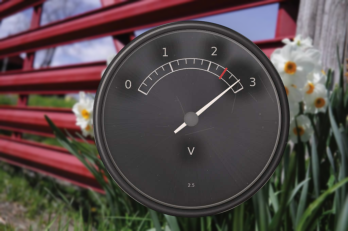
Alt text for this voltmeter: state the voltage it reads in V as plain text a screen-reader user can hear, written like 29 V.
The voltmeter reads 2.8 V
